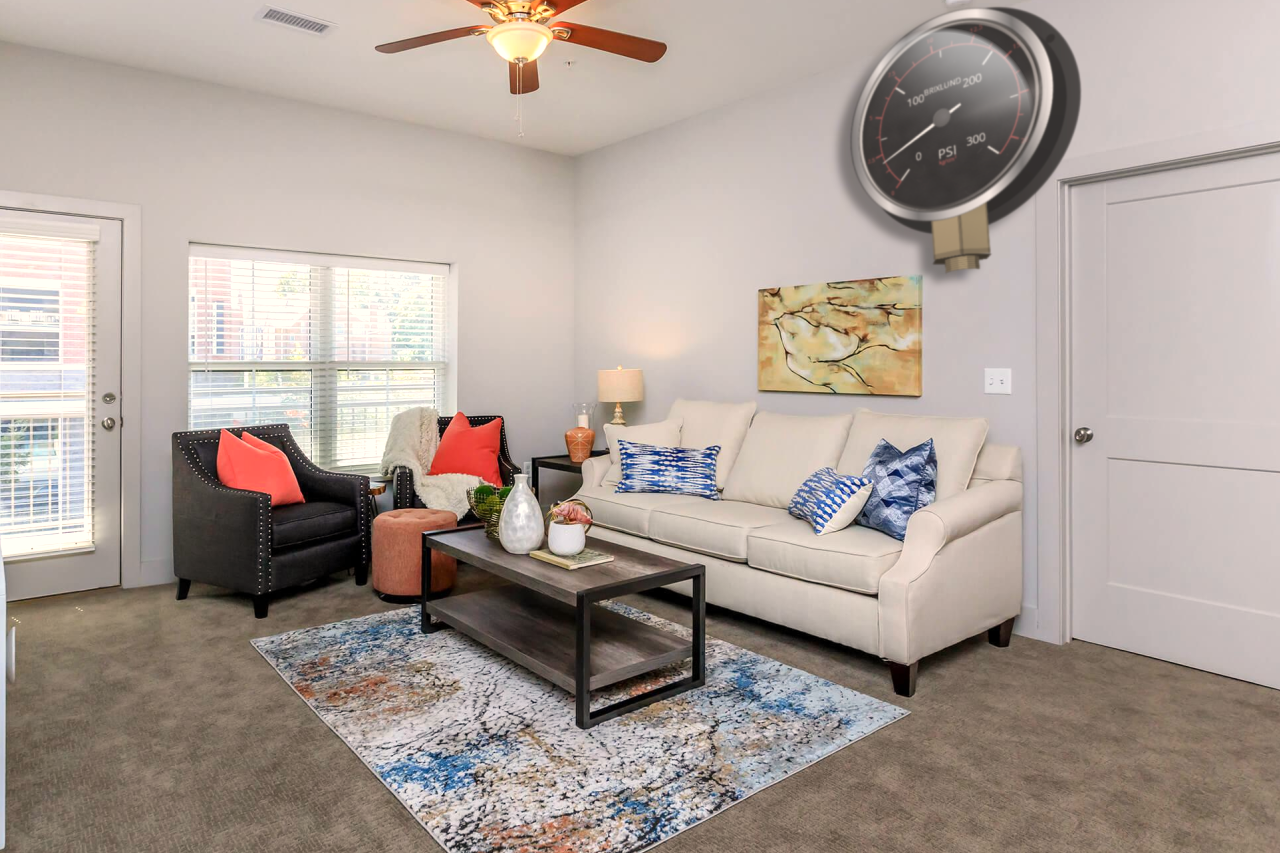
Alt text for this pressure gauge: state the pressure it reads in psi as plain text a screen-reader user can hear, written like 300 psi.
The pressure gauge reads 25 psi
